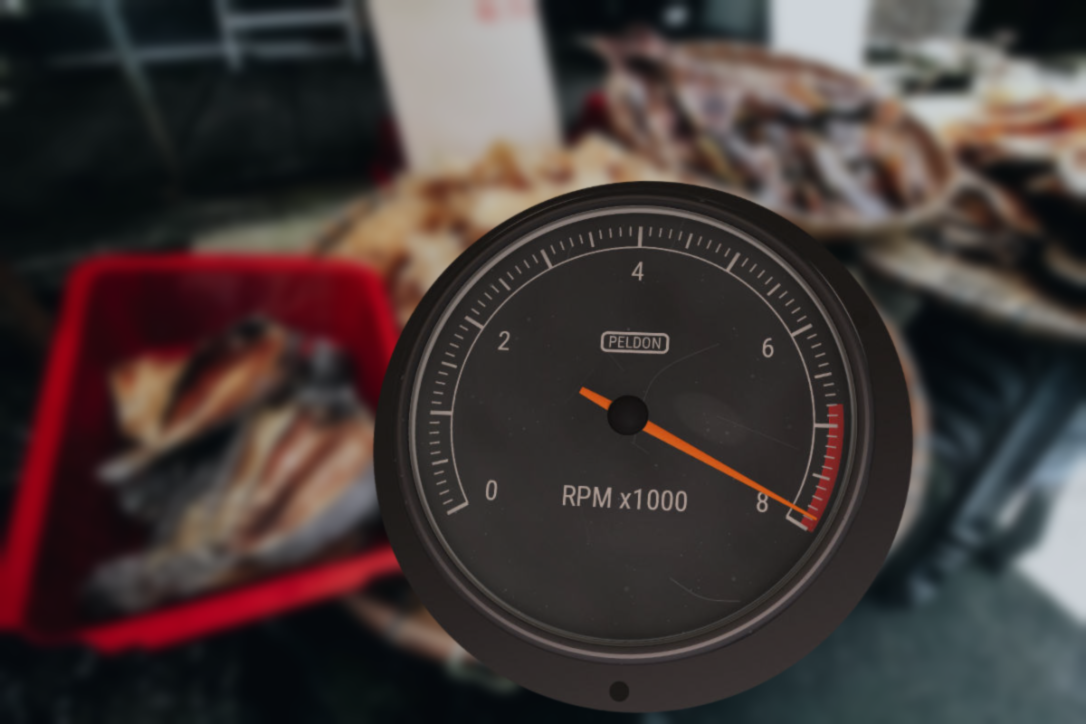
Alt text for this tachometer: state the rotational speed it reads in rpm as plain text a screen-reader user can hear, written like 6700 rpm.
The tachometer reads 7900 rpm
